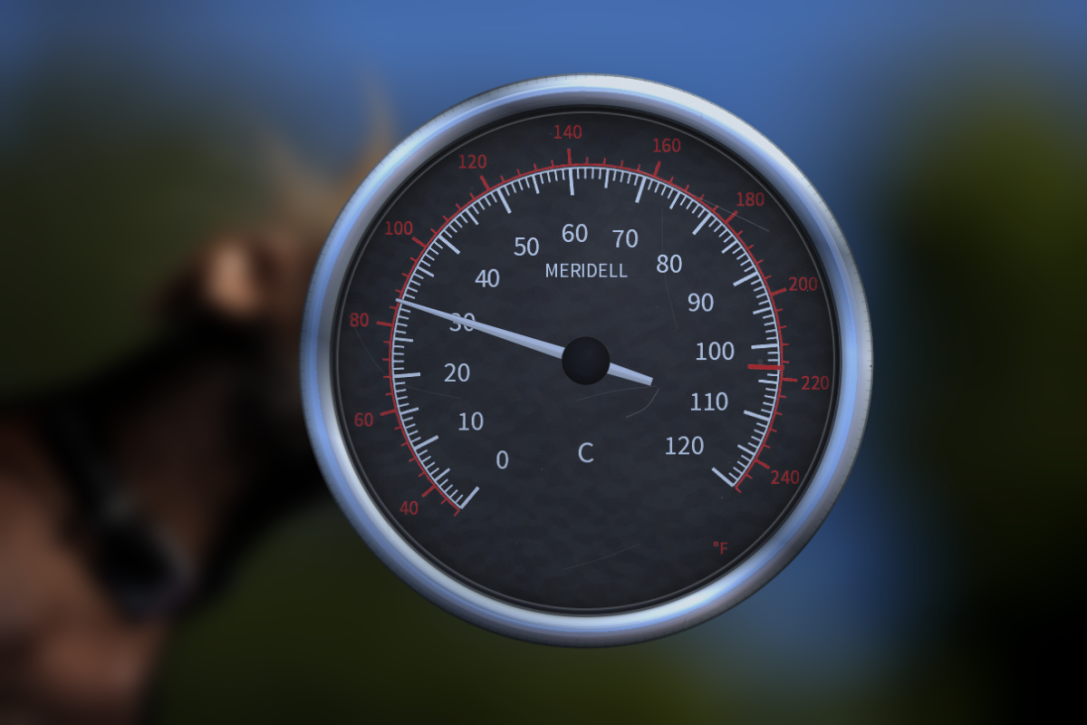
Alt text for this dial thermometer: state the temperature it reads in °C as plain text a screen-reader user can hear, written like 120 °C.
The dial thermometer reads 30 °C
